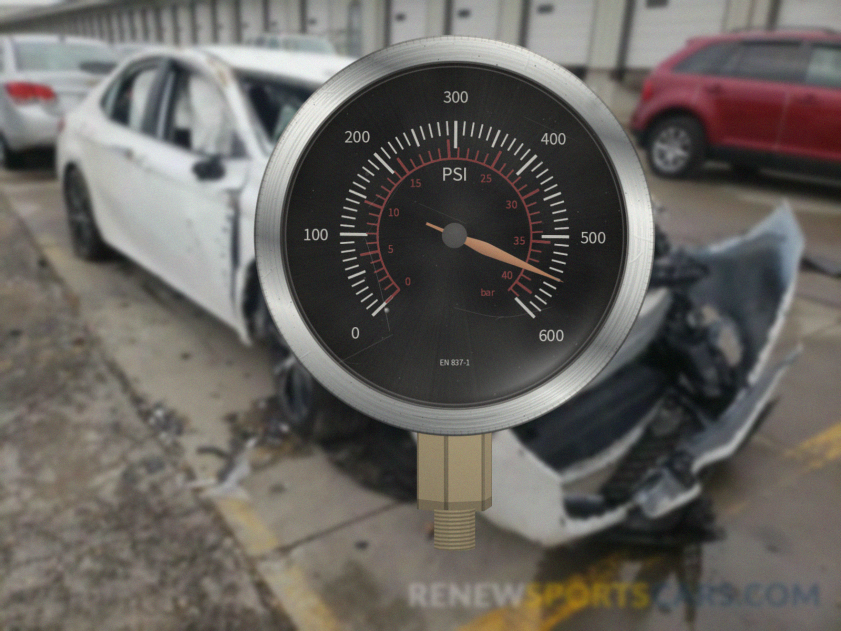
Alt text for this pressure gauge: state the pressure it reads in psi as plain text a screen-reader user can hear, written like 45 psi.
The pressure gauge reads 550 psi
